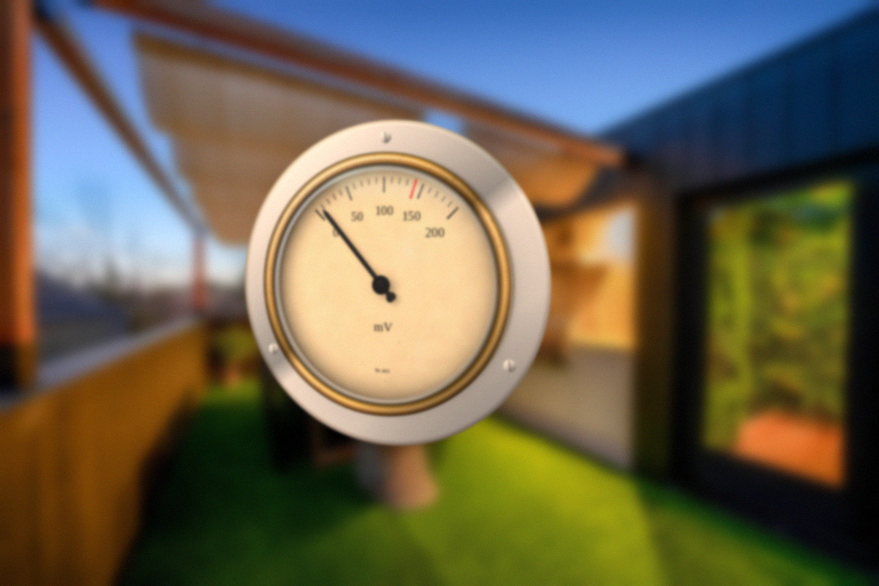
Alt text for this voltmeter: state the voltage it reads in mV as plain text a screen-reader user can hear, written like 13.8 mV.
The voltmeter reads 10 mV
